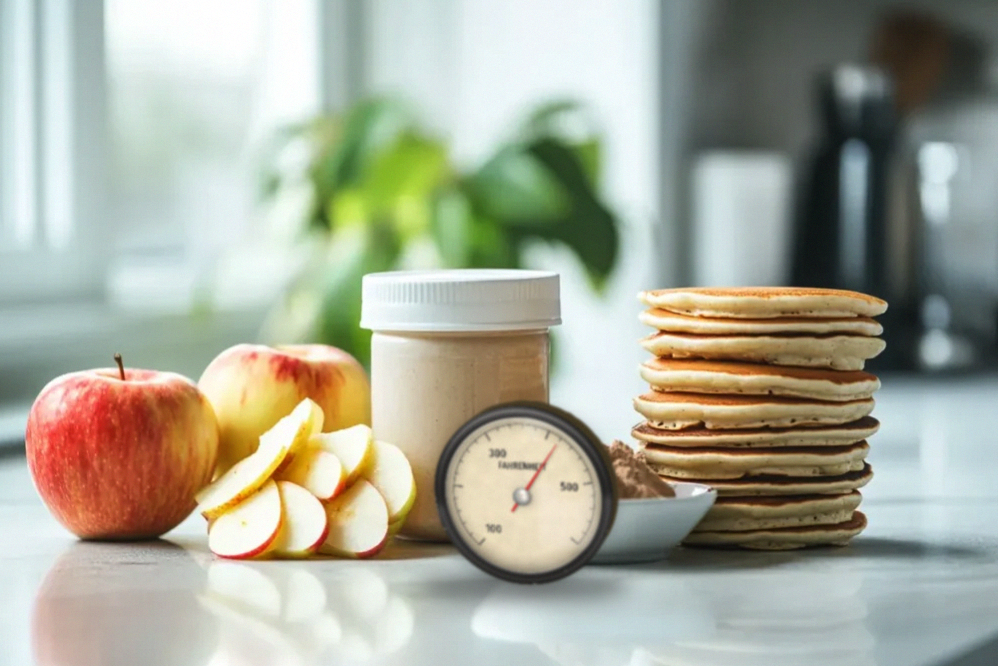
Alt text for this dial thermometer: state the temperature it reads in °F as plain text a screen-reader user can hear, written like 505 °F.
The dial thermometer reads 420 °F
